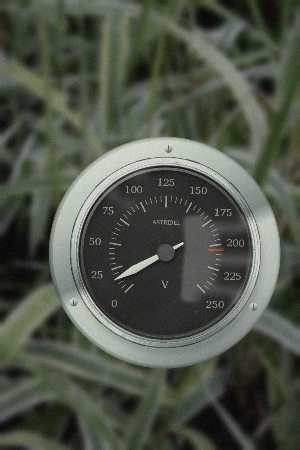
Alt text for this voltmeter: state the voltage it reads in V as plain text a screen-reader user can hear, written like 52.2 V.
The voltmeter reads 15 V
